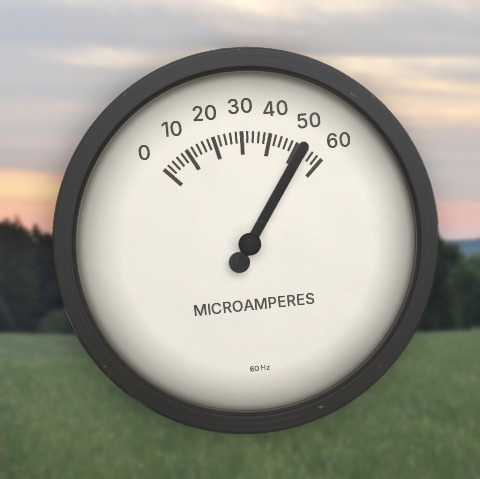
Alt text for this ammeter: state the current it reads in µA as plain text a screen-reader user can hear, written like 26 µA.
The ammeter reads 52 µA
